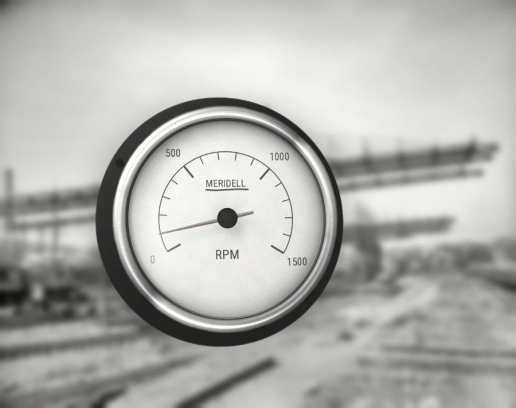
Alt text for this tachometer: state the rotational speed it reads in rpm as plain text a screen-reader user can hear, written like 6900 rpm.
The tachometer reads 100 rpm
